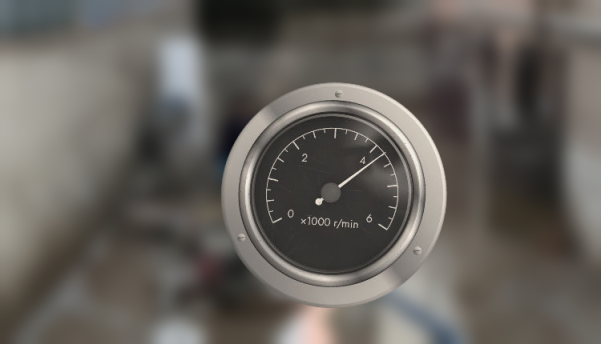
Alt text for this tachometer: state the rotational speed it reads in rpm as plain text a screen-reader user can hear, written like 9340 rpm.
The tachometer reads 4250 rpm
